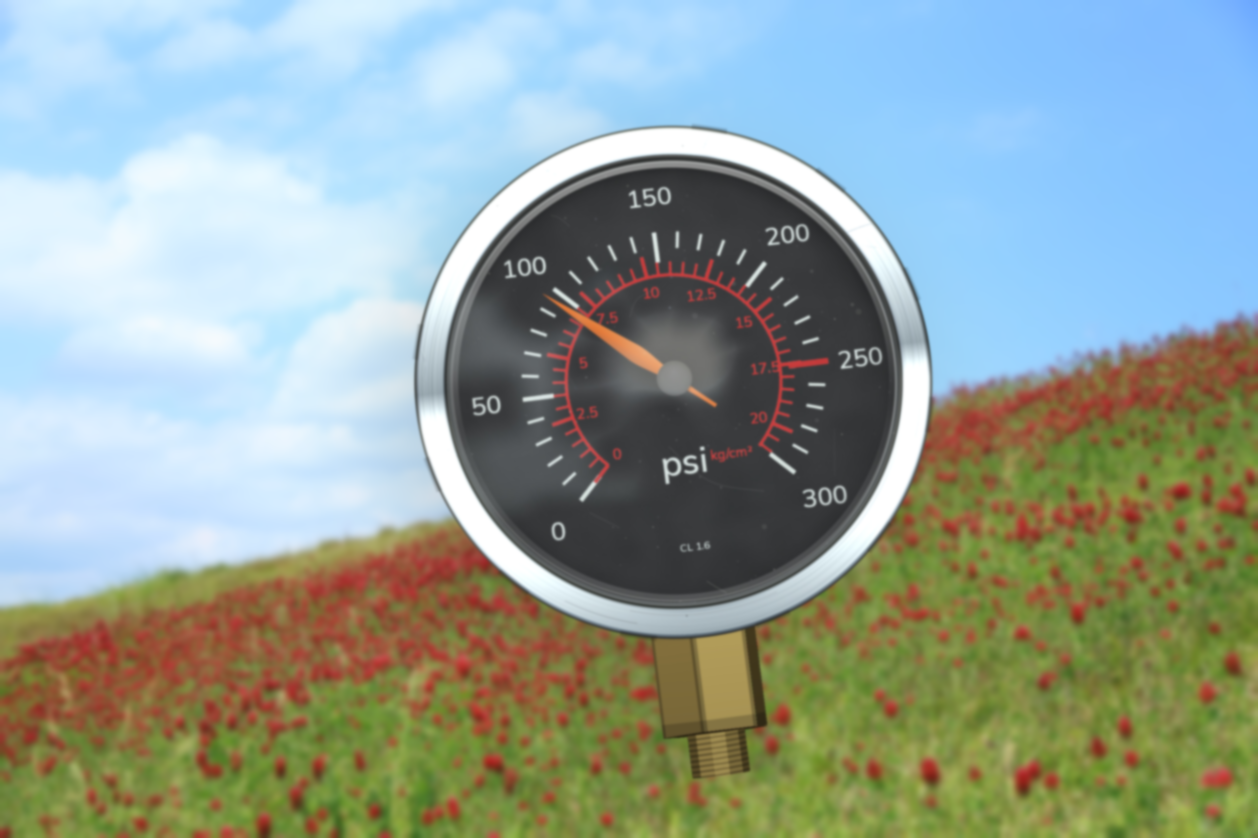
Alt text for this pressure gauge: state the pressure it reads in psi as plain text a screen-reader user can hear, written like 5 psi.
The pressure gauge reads 95 psi
